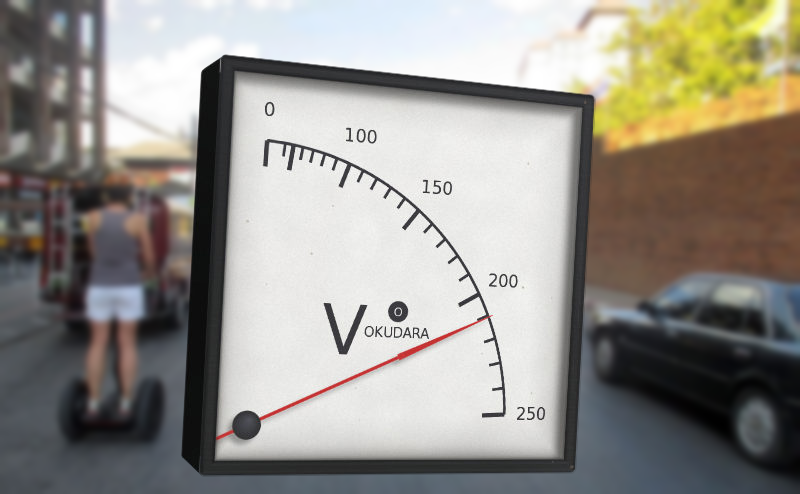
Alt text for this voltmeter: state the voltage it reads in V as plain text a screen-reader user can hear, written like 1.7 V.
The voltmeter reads 210 V
